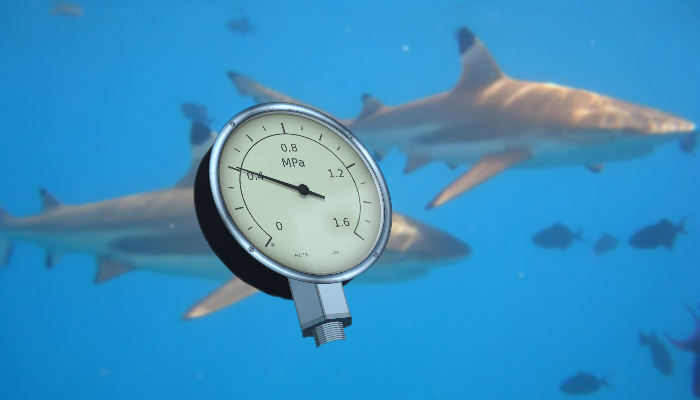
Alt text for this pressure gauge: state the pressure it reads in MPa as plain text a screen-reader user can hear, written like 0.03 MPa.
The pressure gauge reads 0.4 MPa
